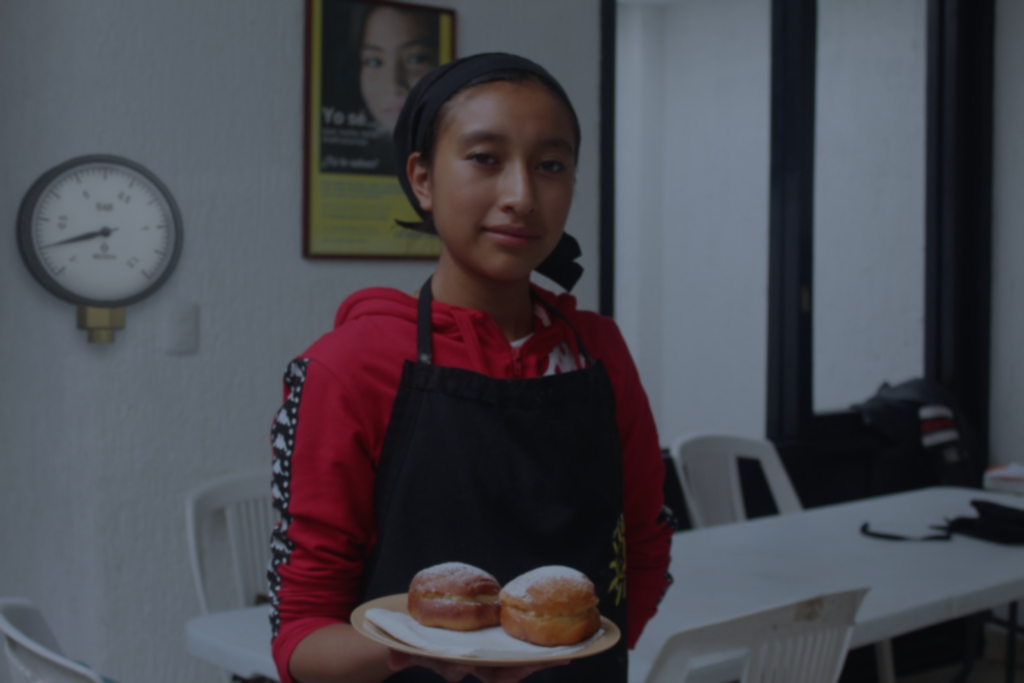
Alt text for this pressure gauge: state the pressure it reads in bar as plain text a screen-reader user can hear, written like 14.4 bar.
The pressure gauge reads -0.75 bar
